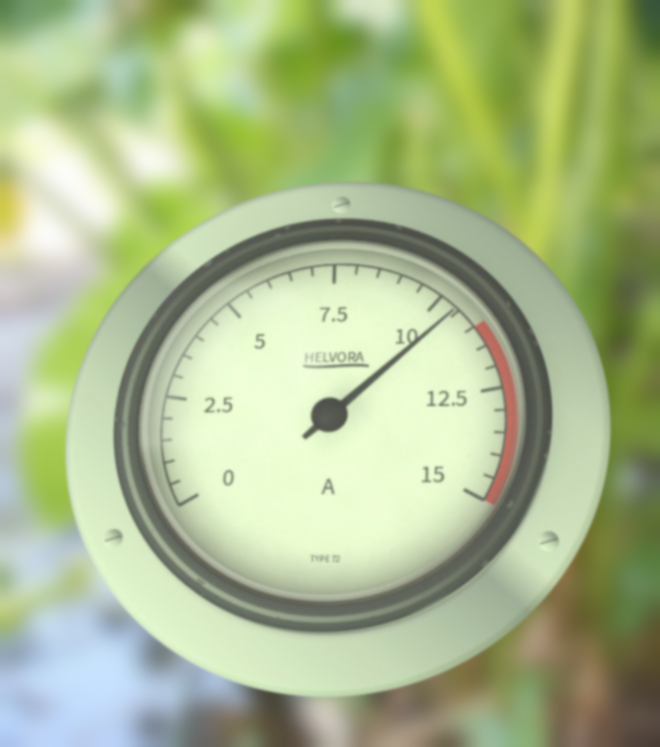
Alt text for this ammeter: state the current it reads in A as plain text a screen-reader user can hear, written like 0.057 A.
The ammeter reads 10.5 A
